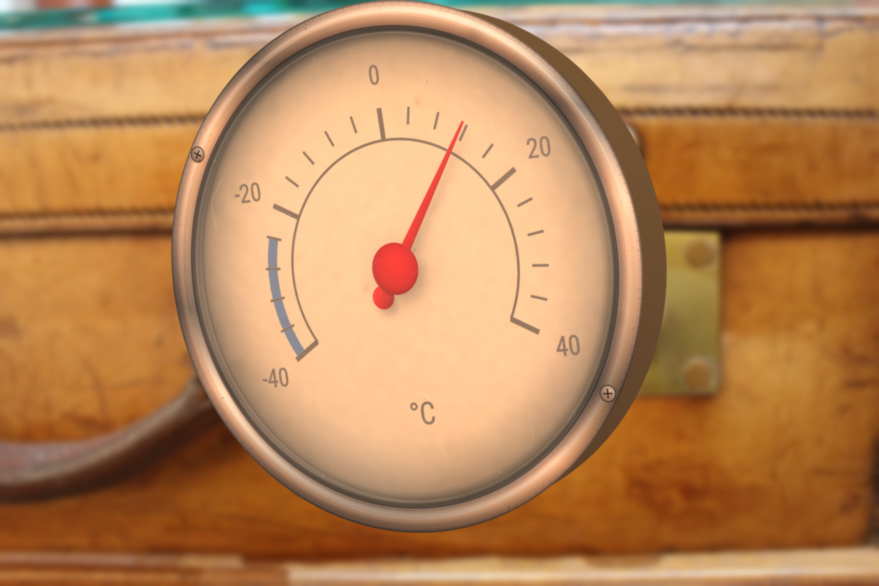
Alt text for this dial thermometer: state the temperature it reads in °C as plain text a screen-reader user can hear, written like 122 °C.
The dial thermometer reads 12 °C
